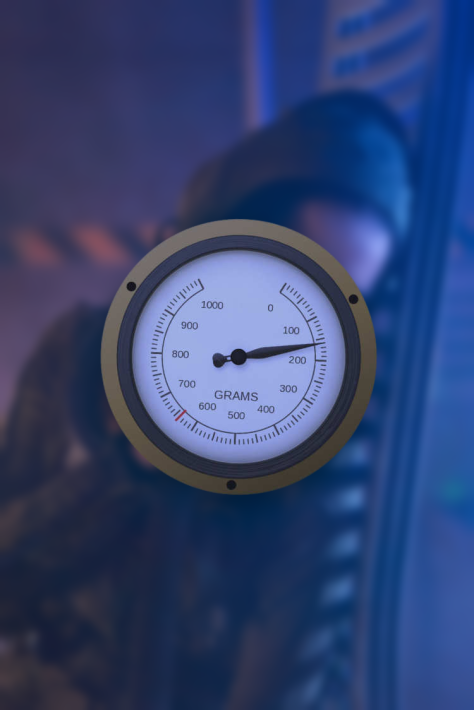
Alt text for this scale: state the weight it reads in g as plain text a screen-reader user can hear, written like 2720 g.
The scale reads 160 g
